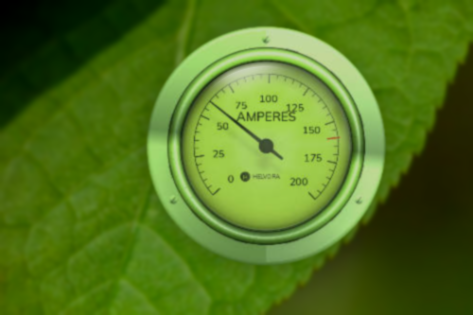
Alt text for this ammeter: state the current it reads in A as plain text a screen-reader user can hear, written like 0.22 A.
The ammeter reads 60 A
